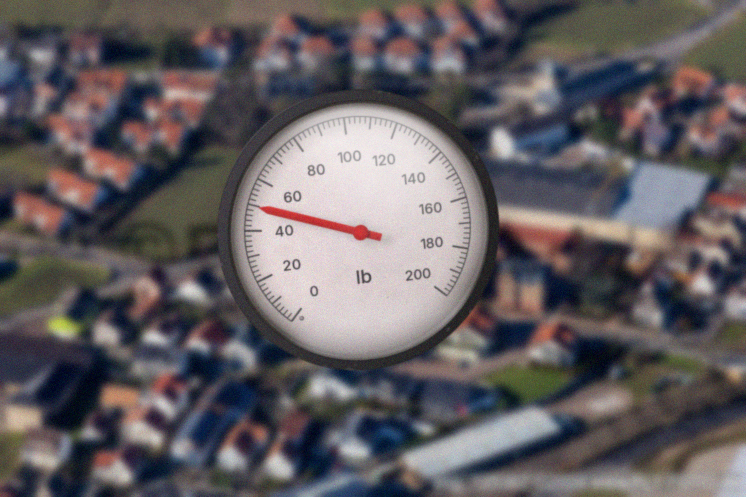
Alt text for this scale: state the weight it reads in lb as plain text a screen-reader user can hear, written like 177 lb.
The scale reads 50 lb
